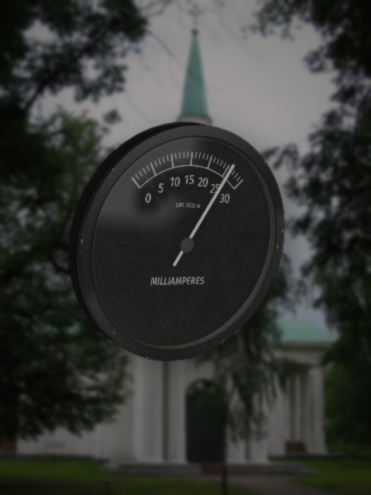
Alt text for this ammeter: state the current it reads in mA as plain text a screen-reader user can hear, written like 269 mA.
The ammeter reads 25 mA
